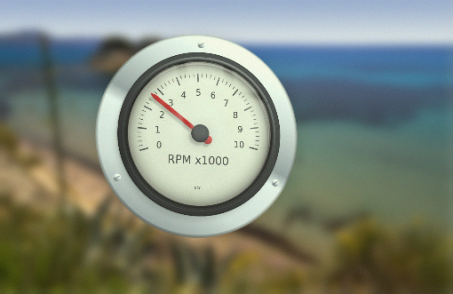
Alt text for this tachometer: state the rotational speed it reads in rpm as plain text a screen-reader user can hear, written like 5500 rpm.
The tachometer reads 2600 rpm
